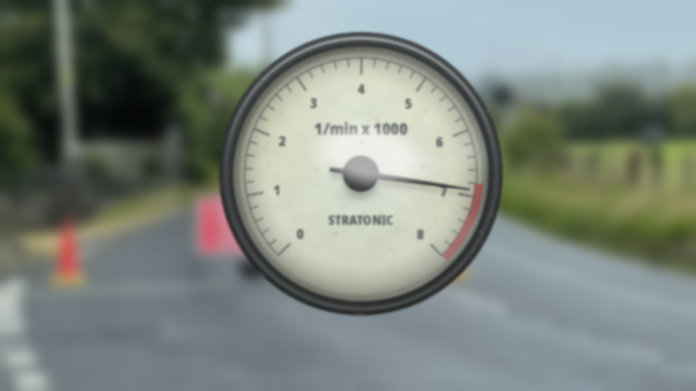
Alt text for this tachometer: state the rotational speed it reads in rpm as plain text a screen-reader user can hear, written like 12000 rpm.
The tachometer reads 6900 rpm
